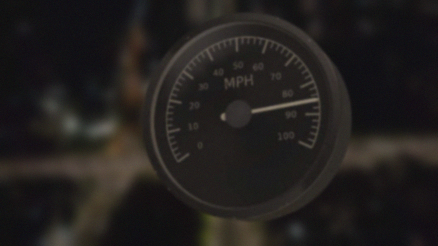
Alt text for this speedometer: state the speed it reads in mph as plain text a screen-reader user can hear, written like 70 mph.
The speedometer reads 86 mph
